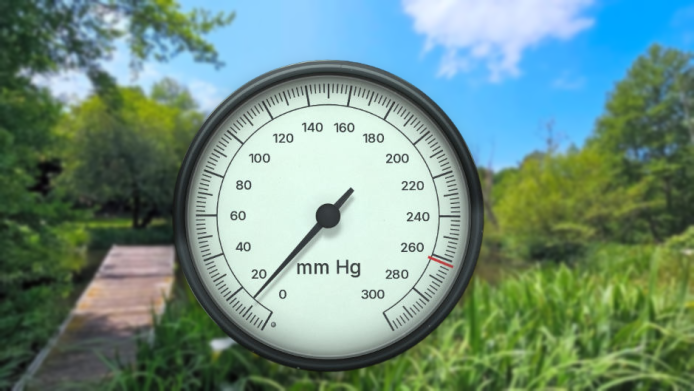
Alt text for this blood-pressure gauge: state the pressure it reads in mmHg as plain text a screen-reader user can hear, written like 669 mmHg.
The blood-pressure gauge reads 12 mmHg
